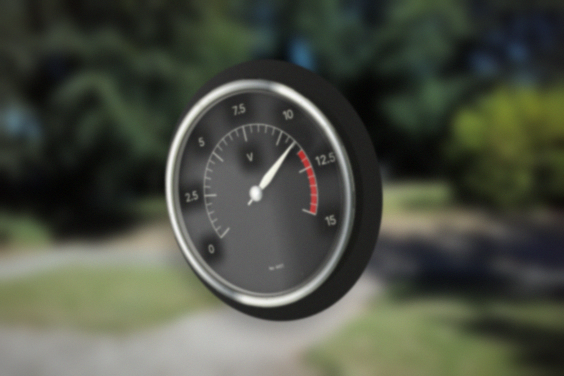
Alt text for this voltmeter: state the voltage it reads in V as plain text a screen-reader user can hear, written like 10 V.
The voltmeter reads 11 V
